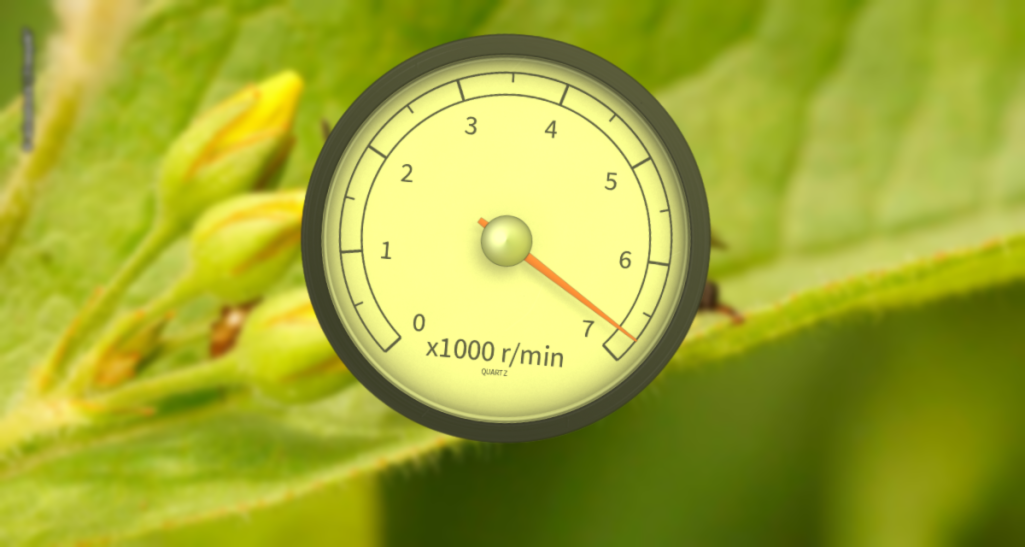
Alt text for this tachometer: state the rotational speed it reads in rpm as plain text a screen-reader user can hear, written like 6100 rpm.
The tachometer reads 6750 rpm
